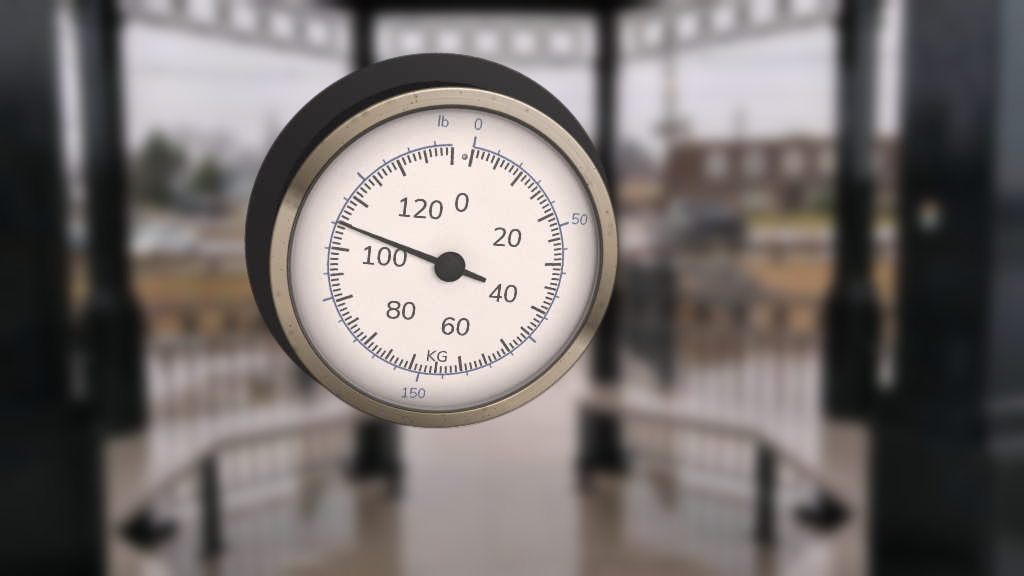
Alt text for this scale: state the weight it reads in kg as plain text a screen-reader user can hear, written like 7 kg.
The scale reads 105 kg
